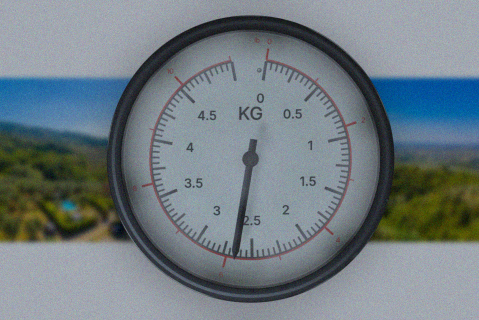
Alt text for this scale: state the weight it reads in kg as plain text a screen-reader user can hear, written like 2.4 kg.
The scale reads 2.65 kg
